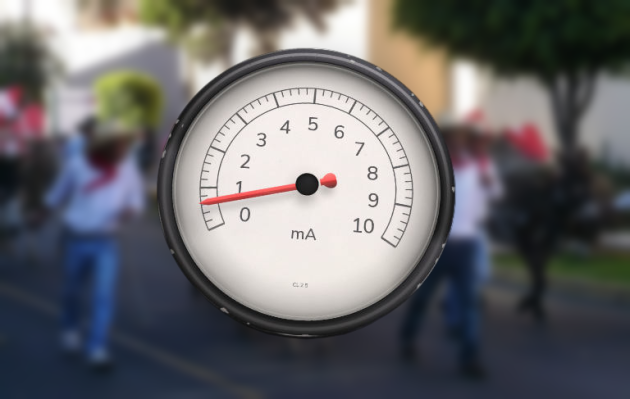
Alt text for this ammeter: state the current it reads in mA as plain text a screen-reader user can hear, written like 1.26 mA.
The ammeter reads 0.6 mA
